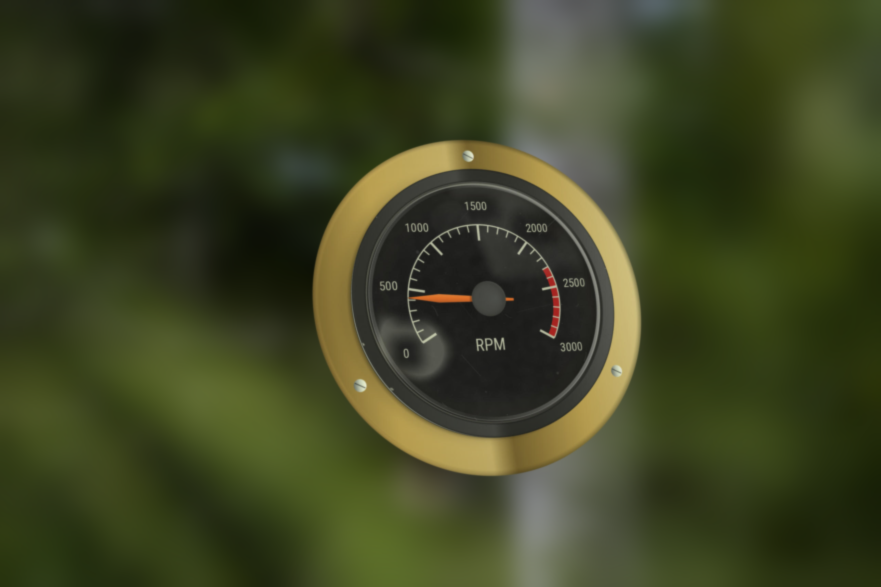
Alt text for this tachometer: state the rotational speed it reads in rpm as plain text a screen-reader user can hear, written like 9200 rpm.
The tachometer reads 400 rpm
